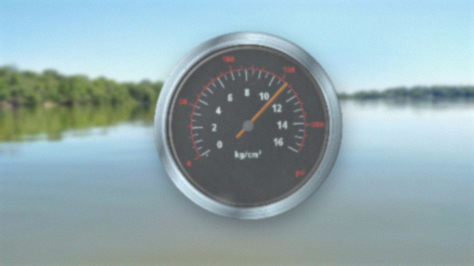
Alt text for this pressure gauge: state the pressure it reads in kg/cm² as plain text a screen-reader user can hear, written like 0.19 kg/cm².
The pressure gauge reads 11 kg/cm²
